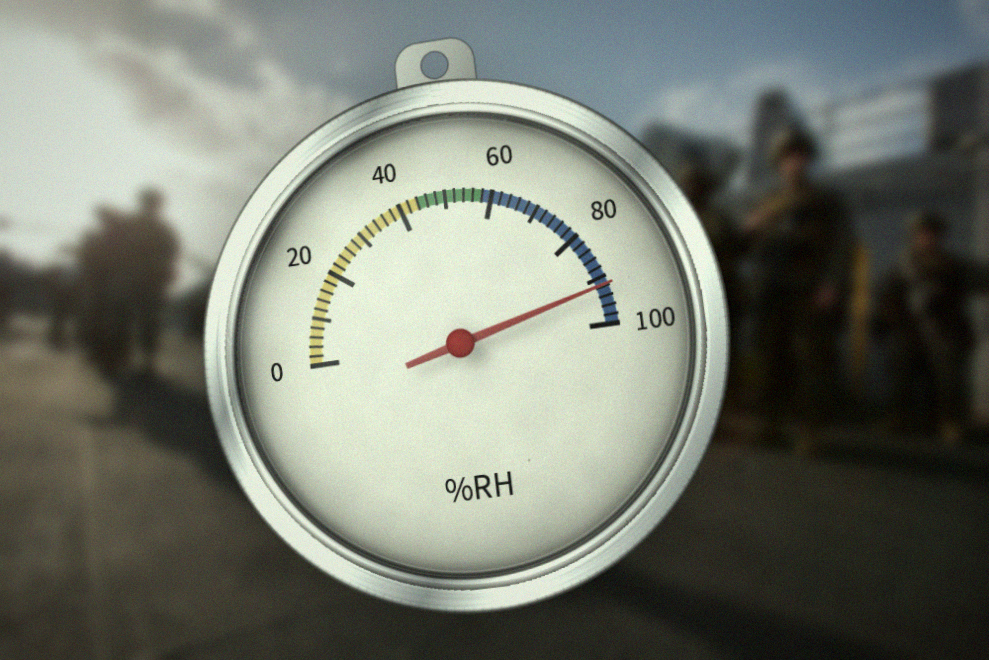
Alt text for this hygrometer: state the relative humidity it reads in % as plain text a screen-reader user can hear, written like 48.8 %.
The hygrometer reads 92 %
